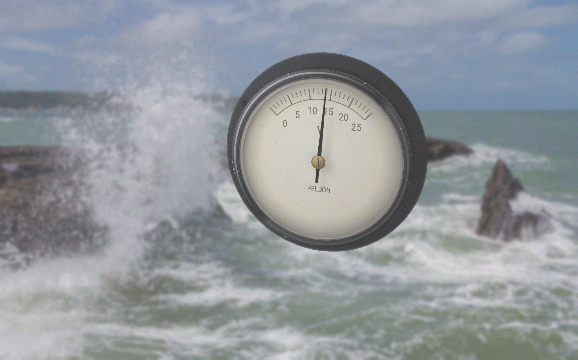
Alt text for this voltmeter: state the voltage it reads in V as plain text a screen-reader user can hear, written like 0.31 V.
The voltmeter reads 14 V
